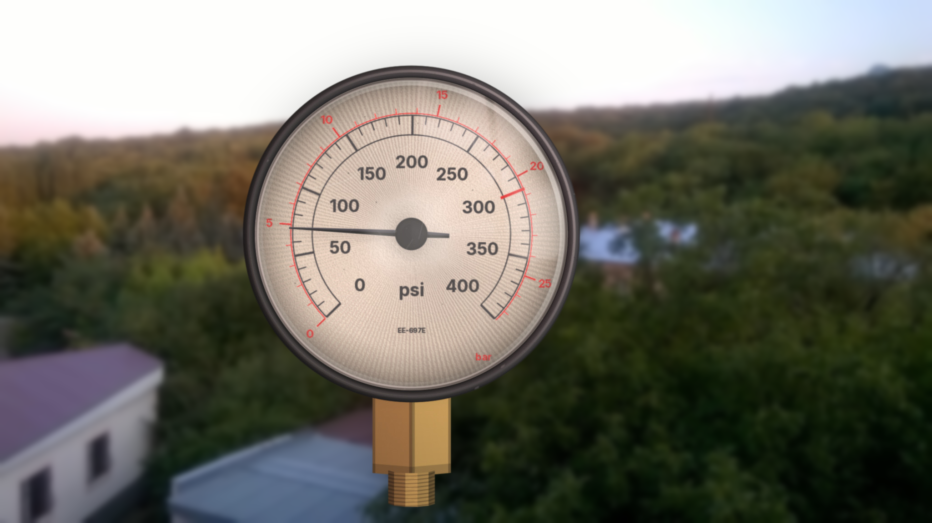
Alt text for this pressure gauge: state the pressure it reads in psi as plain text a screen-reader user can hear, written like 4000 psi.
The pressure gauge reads 70 psi
